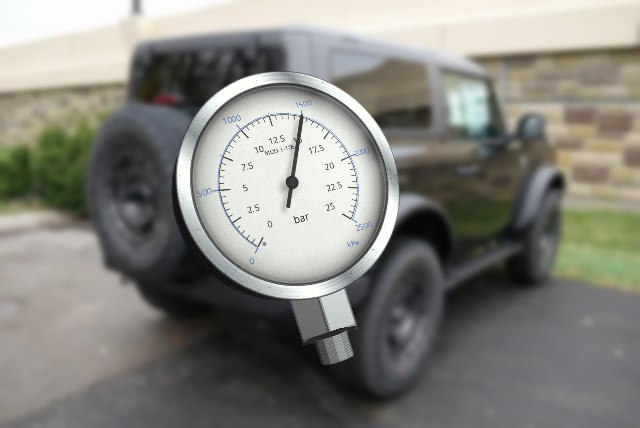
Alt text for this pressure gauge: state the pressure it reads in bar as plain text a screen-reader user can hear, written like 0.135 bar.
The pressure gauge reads 15 bar
